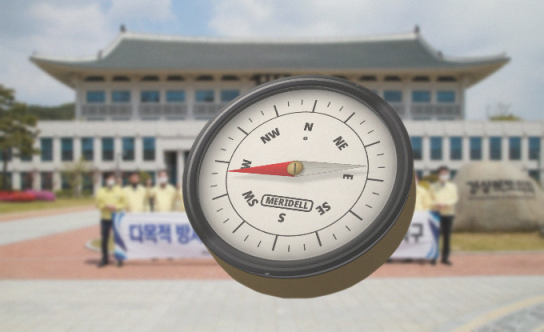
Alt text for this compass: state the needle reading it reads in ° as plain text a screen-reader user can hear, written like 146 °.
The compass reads 260 °
